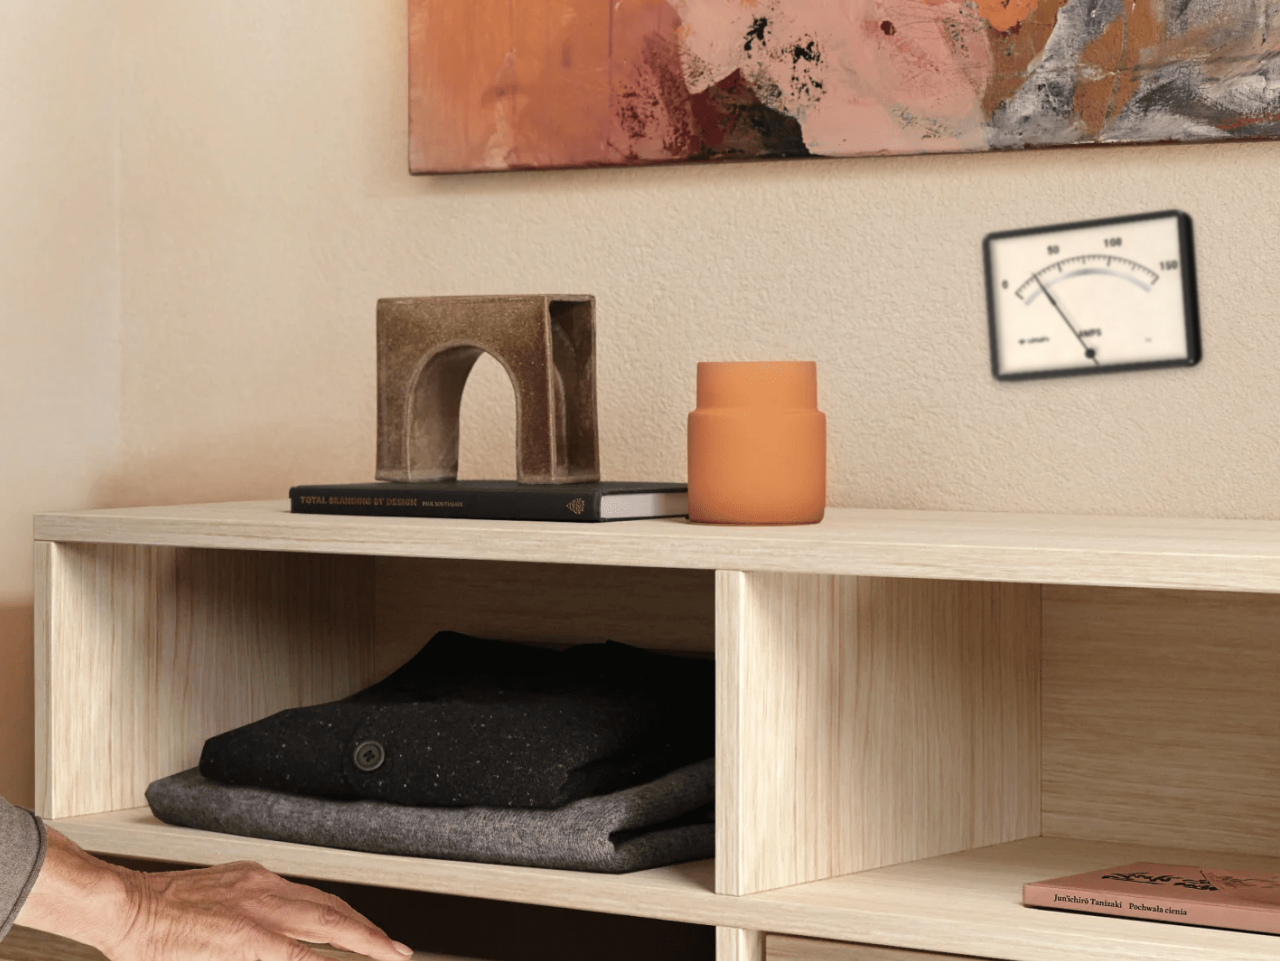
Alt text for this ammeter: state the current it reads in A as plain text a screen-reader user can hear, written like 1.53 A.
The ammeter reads 25 A
